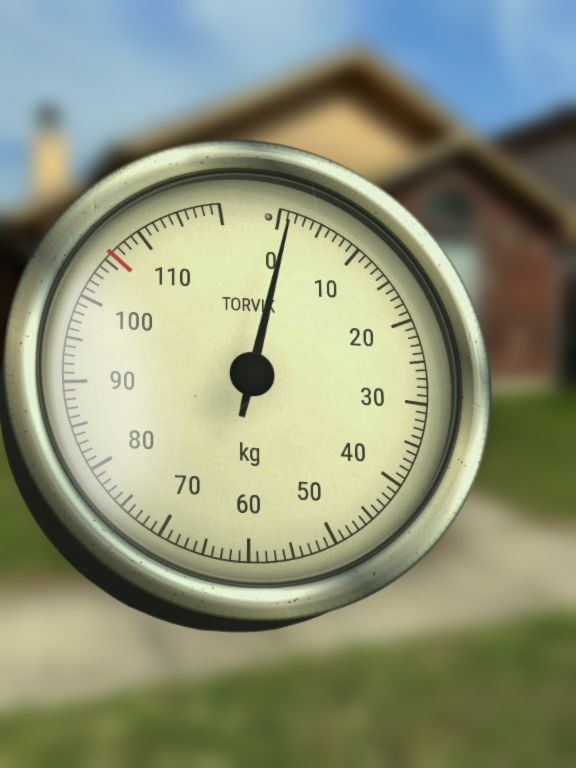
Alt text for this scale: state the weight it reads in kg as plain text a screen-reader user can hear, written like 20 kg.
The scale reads 1 kg
